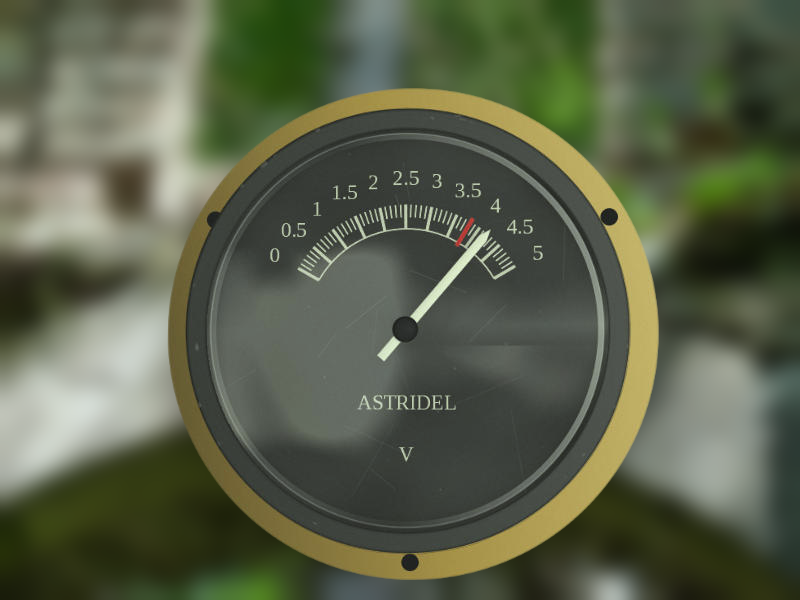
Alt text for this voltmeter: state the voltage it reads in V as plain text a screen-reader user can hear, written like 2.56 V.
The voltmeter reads 4.2 V
